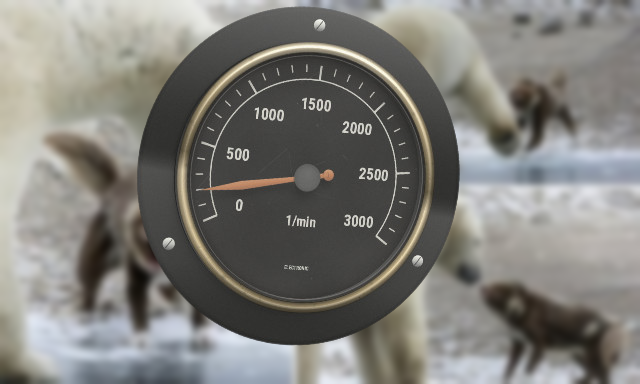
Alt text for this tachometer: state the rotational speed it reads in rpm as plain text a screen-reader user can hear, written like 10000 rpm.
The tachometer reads 200 rpm
